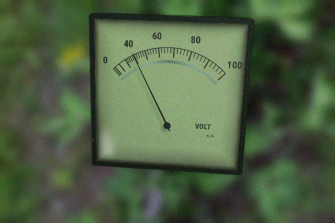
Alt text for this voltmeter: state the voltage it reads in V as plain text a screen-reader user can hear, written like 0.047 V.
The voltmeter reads 40 V
